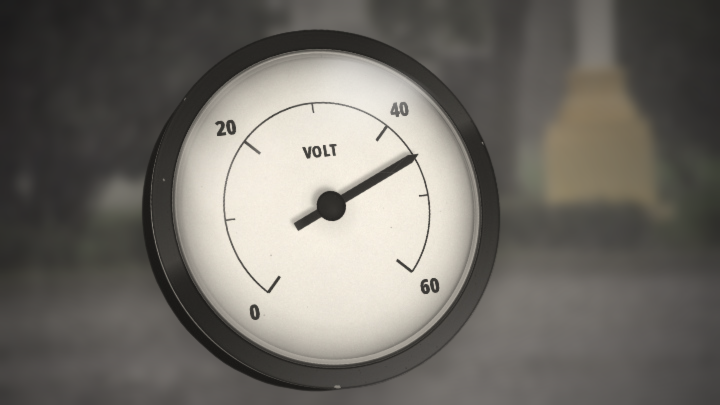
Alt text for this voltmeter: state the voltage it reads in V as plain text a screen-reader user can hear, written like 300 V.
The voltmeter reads 45 V
